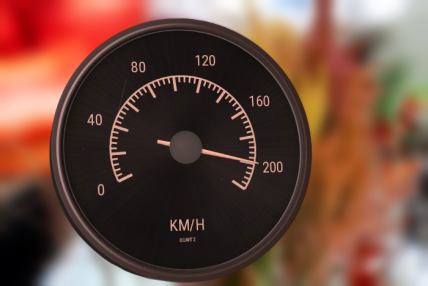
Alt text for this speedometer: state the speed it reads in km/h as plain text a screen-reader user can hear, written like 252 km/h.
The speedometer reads 200 km/h
